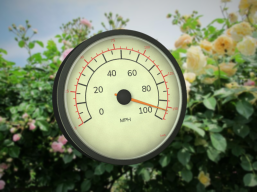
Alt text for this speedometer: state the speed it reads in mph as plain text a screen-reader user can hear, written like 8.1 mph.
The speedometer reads 95 mph
